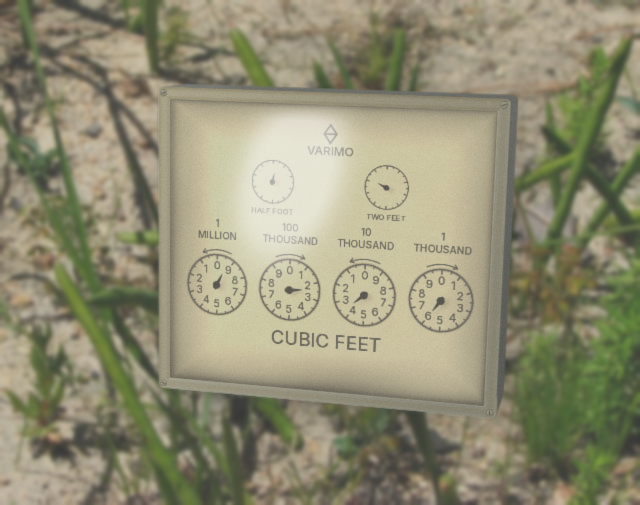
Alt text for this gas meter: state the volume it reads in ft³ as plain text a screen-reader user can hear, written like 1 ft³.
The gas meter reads 923600 ft³
